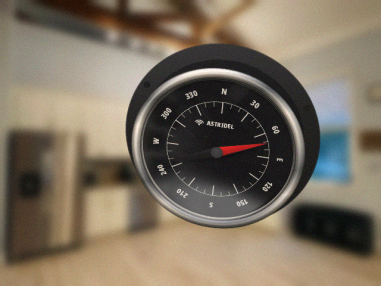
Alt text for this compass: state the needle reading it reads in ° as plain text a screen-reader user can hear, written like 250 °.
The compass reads 70 °
